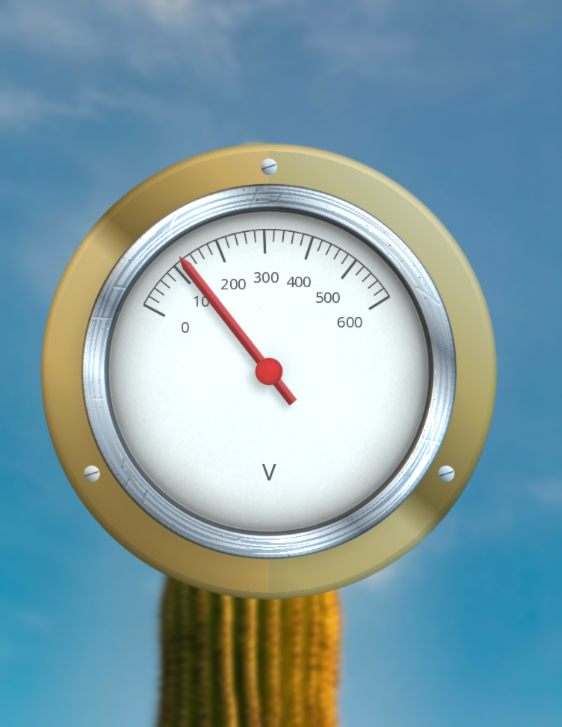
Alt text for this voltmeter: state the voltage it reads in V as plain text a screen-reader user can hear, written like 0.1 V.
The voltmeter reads 120 V
